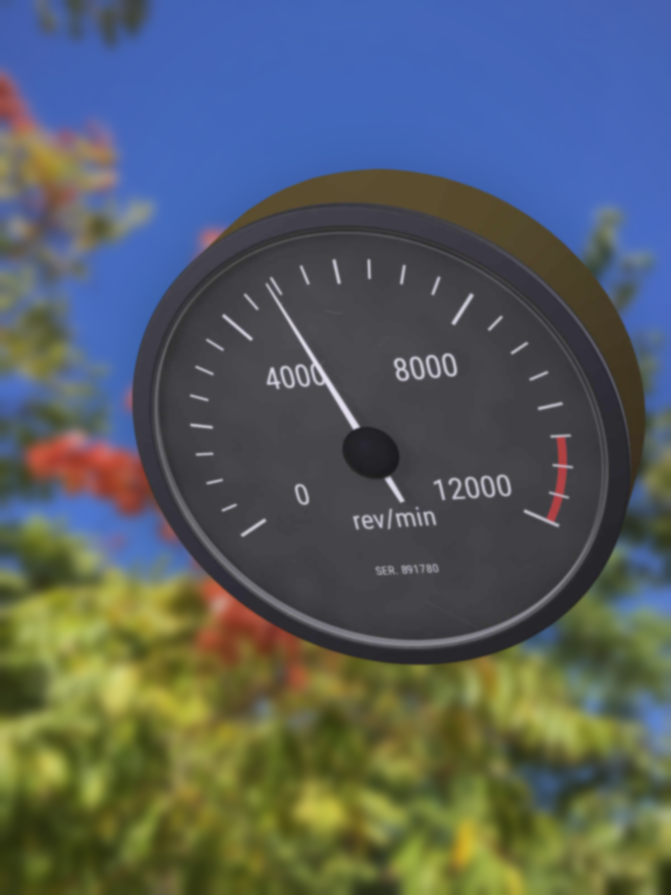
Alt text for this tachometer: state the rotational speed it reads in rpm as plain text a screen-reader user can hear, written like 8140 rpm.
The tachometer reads 5000 rpm
